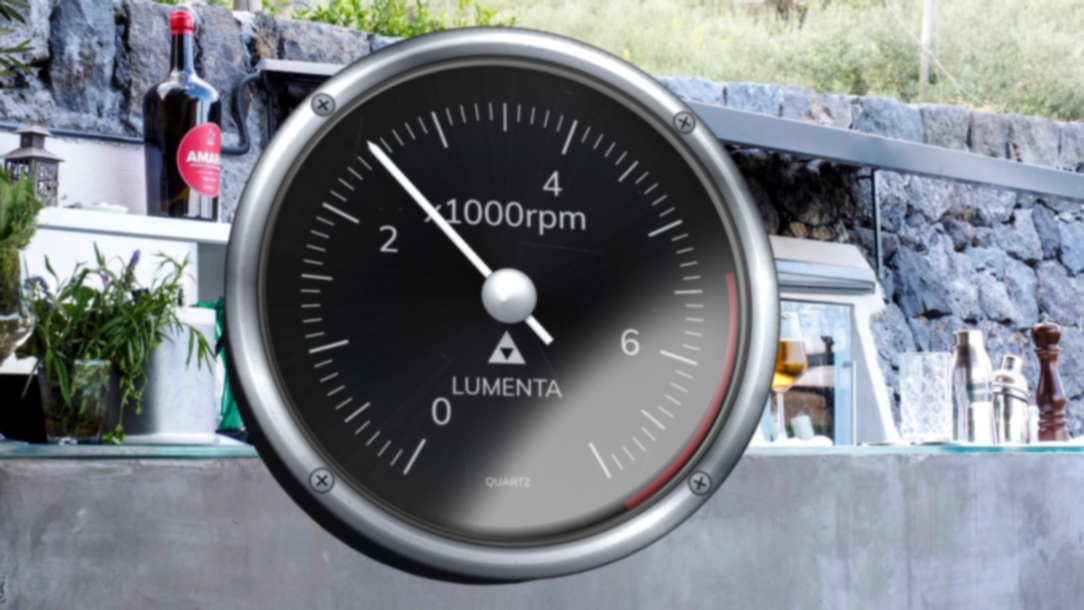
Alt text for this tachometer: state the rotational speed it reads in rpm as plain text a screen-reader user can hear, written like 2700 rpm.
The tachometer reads 2500 rpm
